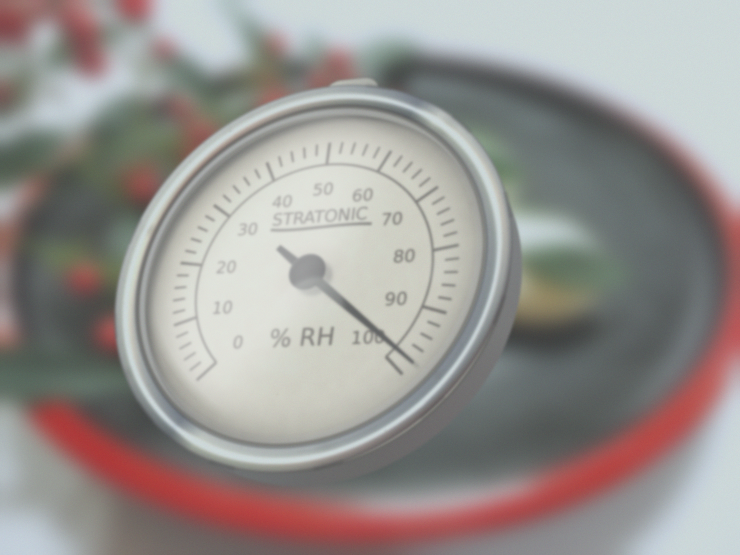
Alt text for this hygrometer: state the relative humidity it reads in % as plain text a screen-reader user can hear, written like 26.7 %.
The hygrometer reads 98 %
